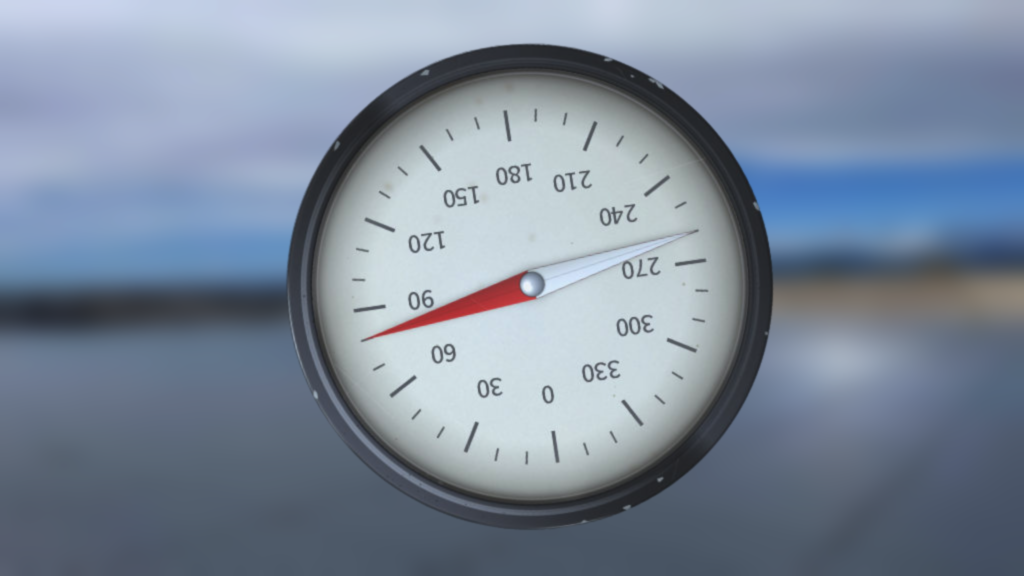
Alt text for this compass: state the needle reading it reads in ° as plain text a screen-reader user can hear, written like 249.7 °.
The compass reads 80 °
